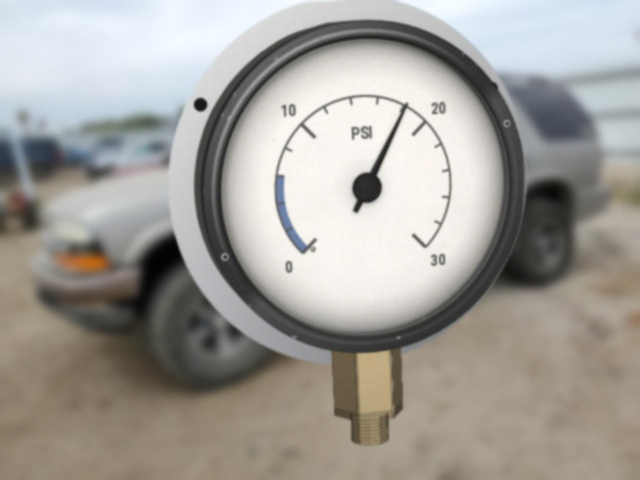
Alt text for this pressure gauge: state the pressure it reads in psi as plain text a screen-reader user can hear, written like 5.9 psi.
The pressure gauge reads 18 psi
